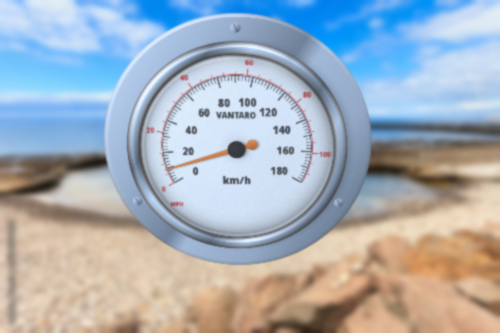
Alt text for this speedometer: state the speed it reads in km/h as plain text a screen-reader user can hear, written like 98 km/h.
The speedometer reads 10 km/h
